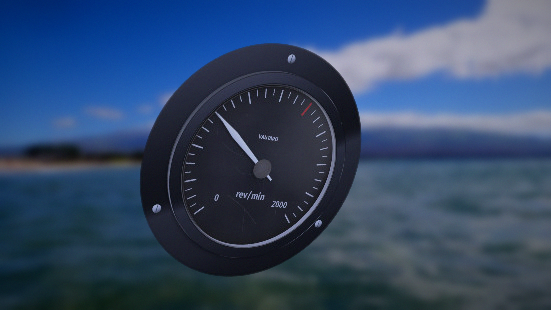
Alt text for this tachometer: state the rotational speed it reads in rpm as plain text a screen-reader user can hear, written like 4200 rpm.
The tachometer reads 600 rpm
